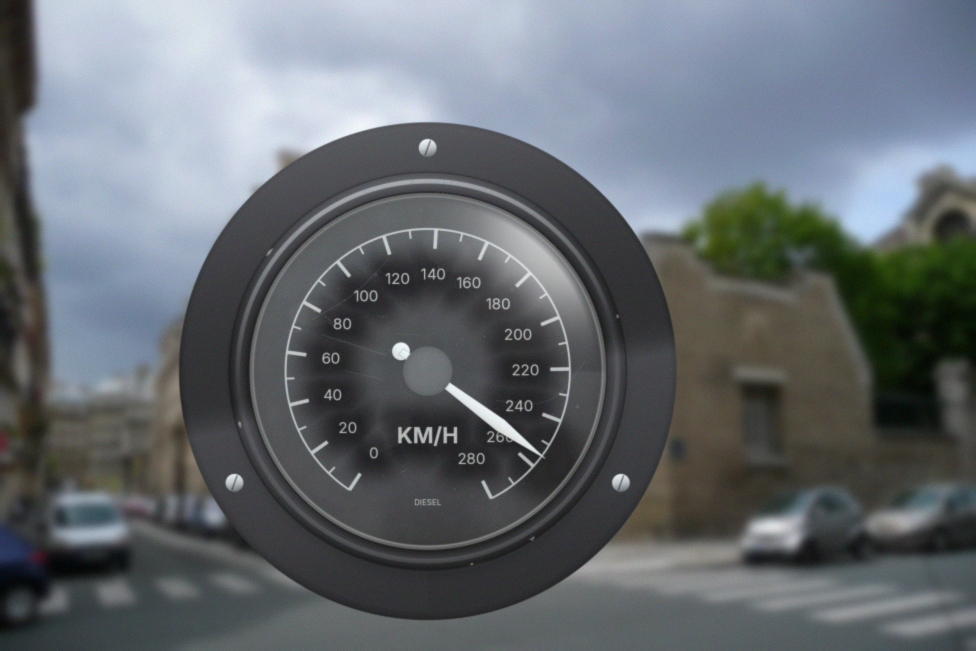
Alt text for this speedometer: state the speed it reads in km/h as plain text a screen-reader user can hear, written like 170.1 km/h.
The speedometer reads 255 km/h
